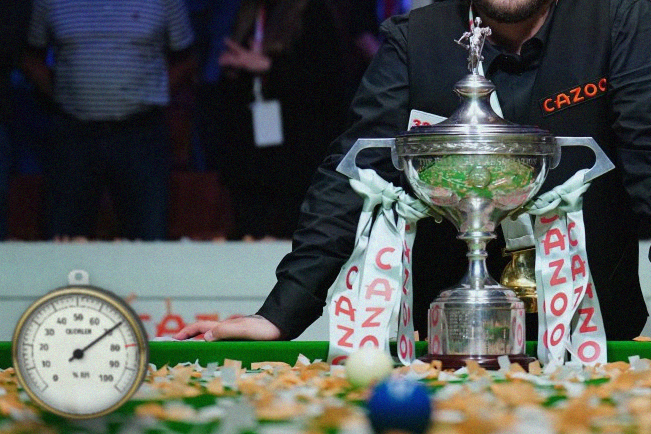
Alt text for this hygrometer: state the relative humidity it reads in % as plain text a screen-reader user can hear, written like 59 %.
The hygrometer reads 70 %
